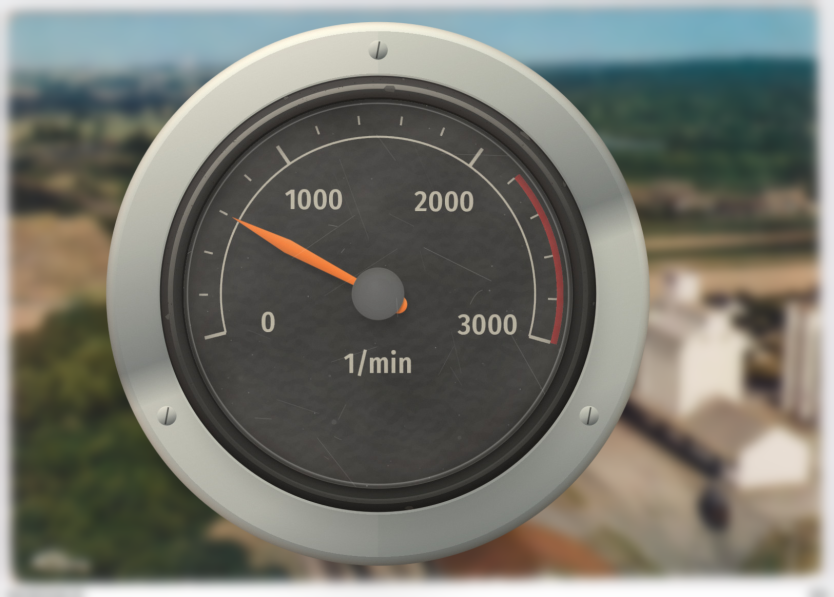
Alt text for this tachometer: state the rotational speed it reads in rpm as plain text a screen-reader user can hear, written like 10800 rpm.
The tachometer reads 600 rpm
